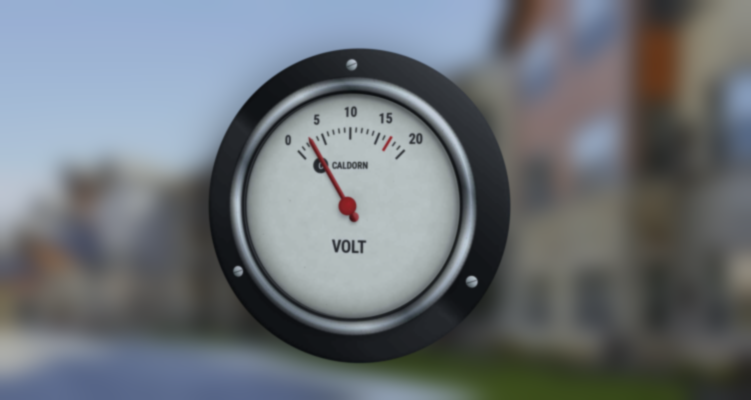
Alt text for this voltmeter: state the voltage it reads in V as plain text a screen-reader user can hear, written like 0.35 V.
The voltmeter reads 3 V
